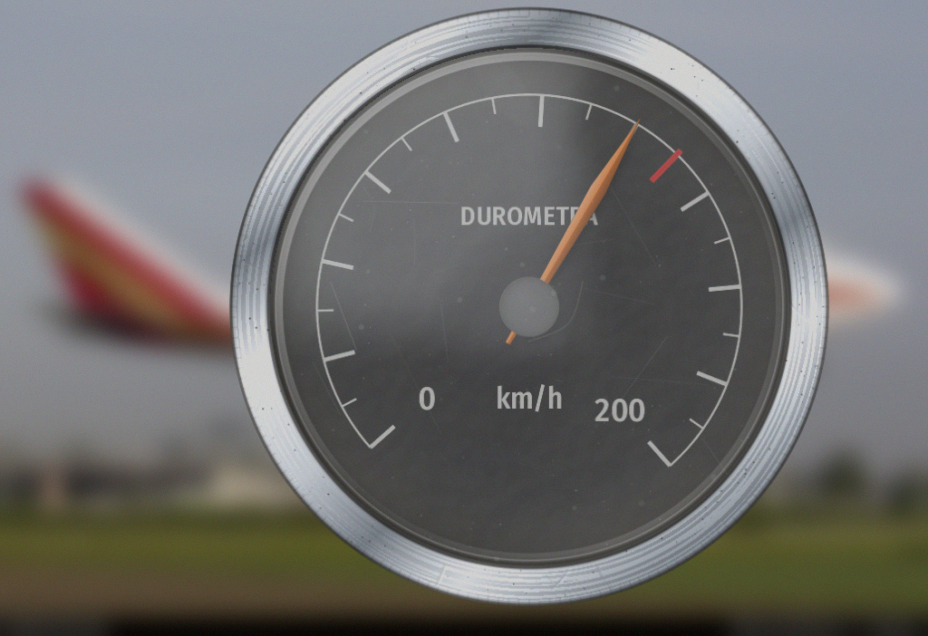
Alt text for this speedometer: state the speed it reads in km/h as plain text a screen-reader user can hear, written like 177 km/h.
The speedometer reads 120 km/h
